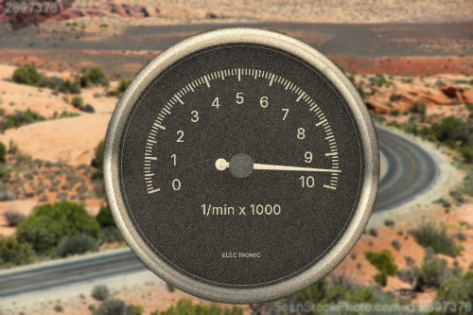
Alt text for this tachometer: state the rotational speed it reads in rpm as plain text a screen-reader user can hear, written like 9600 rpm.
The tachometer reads 9500 rpm
